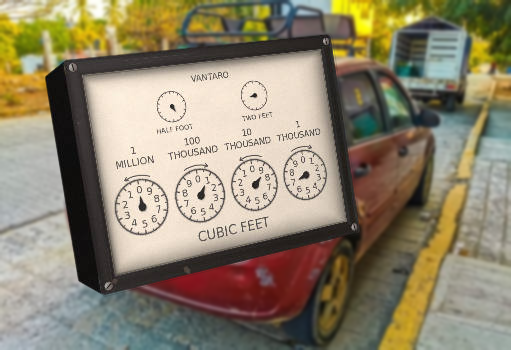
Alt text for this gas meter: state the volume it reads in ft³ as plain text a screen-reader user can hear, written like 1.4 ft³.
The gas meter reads 8700 ft³
